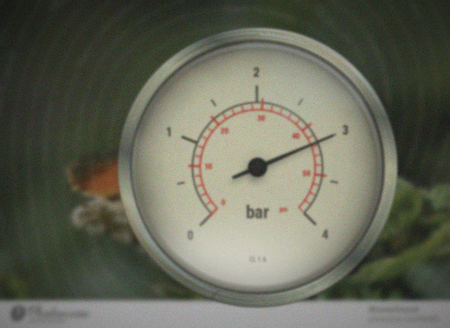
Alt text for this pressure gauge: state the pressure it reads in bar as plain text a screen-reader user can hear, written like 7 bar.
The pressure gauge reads 3 bar
